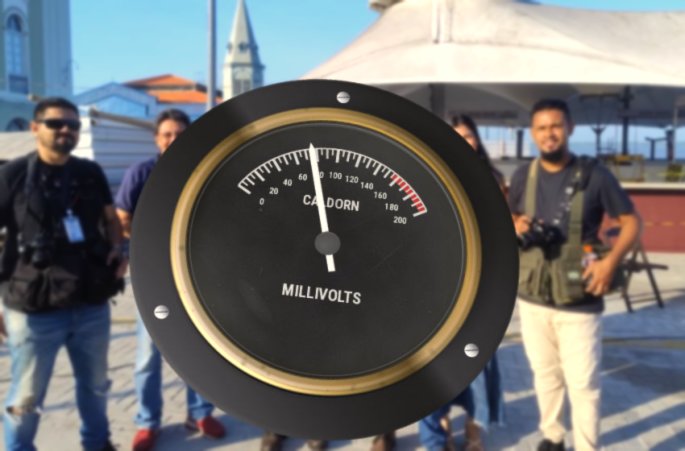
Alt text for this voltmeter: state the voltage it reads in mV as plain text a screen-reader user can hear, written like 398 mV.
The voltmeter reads 75 mV
